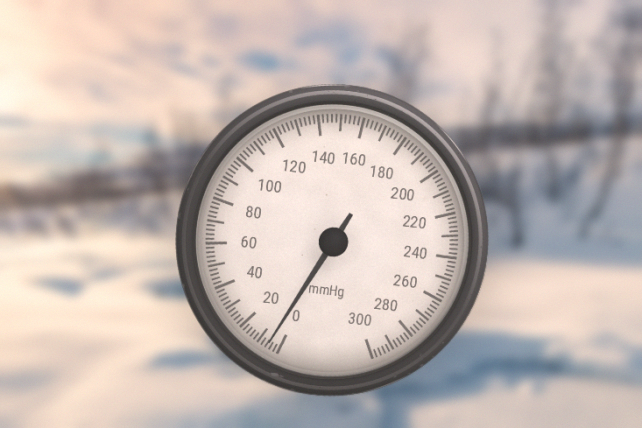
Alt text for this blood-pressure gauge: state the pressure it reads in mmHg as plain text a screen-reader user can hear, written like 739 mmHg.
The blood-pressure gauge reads 6 mmHg
